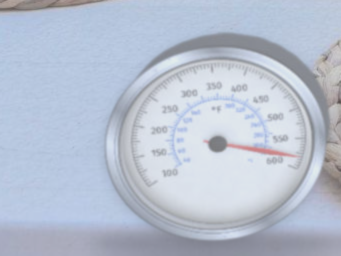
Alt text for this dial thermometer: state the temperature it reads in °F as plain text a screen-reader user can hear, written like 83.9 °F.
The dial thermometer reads 575 °F
